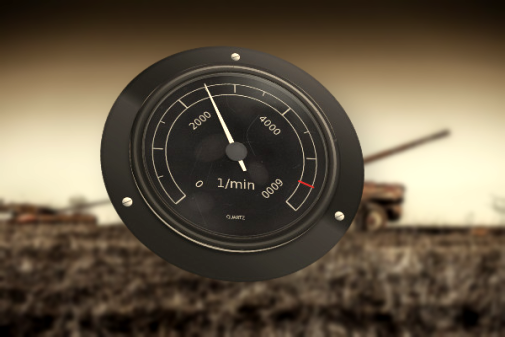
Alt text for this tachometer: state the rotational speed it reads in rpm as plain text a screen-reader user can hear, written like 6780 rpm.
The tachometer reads 2500 rpm
